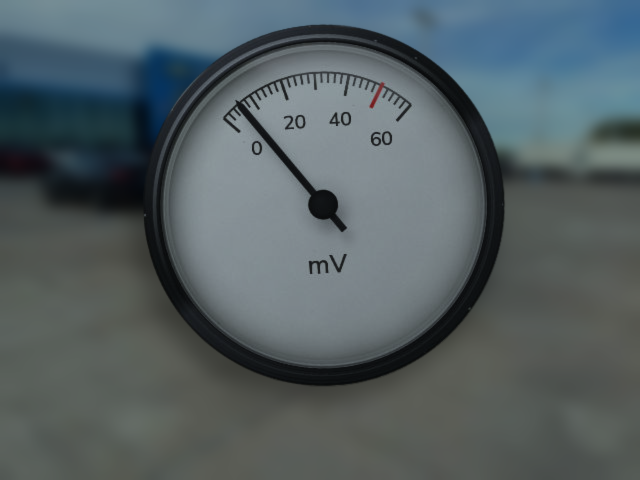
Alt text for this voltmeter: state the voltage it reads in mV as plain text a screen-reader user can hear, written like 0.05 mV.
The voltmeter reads 6 mV
